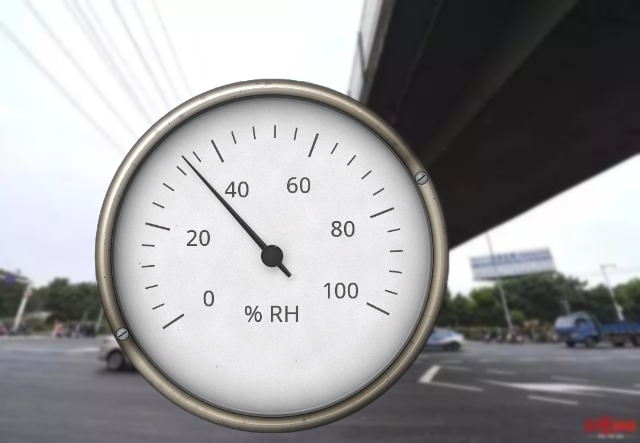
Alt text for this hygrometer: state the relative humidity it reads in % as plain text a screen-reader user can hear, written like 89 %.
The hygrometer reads 34 %
